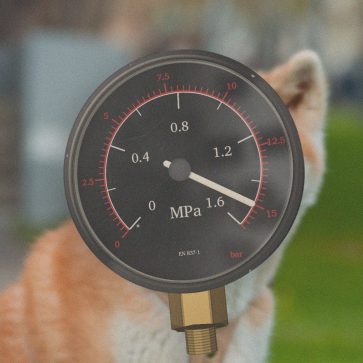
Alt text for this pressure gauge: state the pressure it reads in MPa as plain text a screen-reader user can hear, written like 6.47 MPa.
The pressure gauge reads 1.5 MPa
